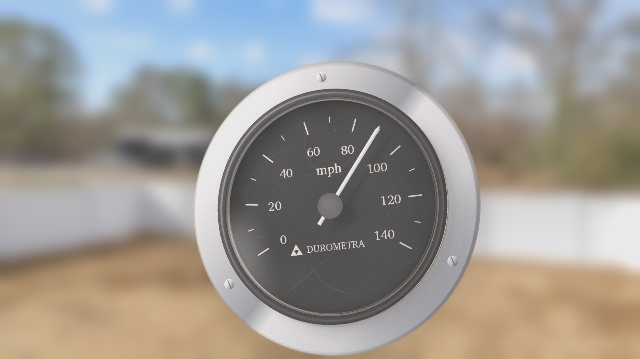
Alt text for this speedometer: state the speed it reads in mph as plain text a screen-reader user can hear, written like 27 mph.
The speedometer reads 90 mph
